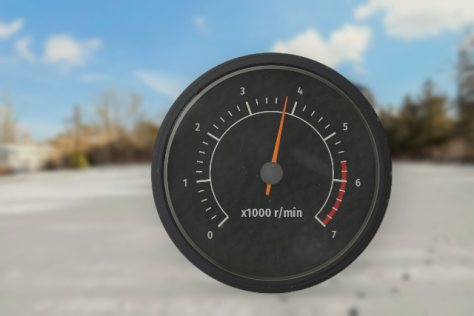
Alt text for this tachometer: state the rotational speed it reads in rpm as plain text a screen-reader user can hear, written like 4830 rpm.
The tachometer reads 3800 rpm
